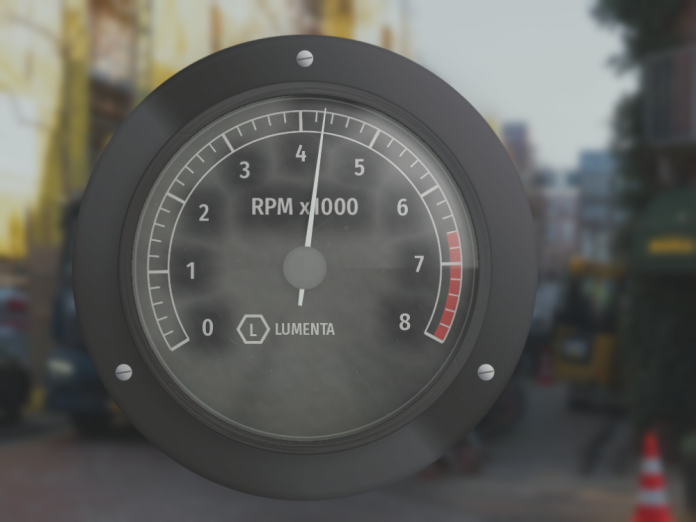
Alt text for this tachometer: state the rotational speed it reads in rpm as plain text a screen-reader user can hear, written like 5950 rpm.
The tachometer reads 4300 rpm
